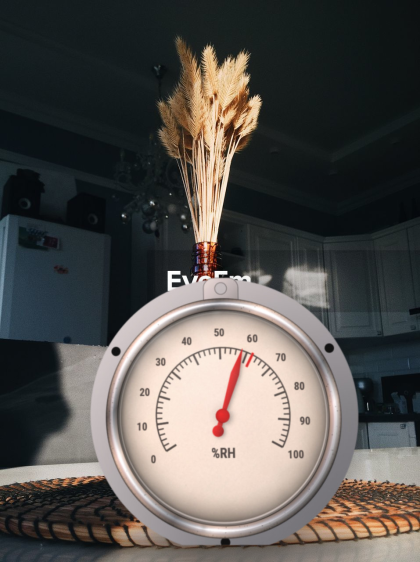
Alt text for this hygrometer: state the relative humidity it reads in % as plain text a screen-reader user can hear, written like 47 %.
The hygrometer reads 58 %
